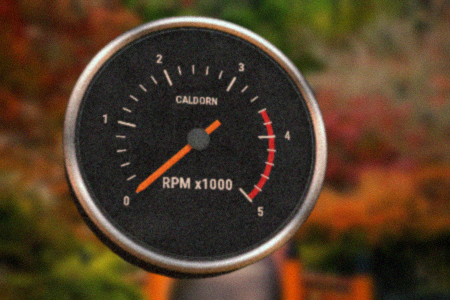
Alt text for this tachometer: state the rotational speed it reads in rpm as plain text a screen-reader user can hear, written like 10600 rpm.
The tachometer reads 0 rpm
